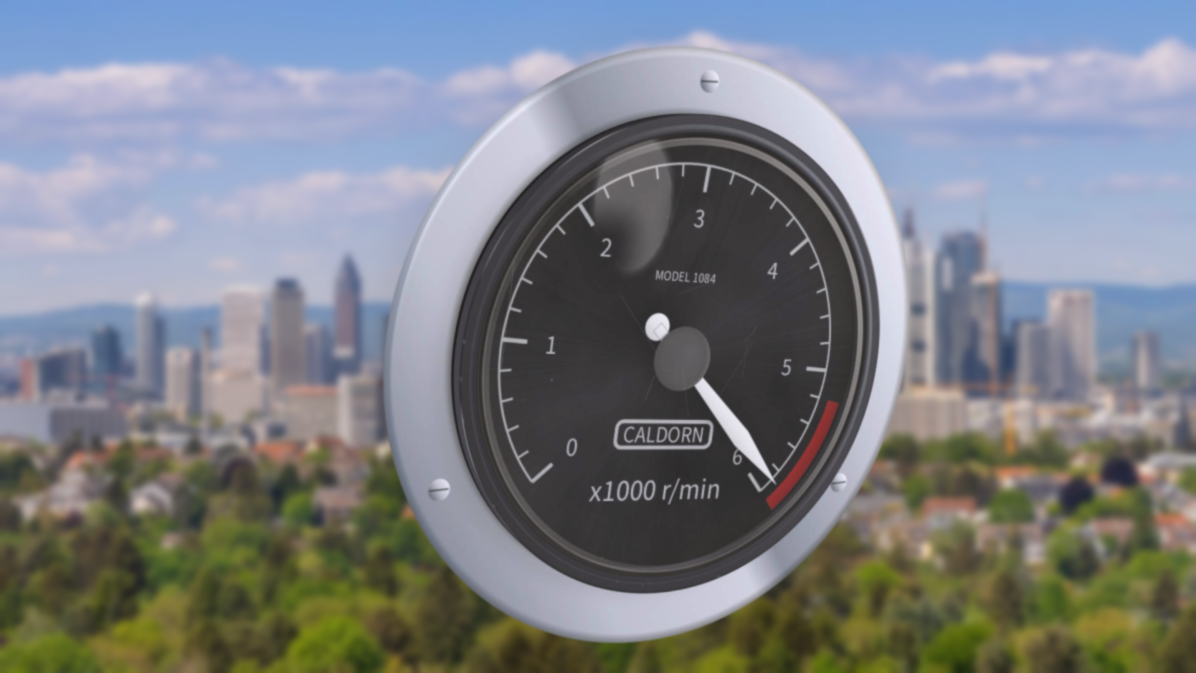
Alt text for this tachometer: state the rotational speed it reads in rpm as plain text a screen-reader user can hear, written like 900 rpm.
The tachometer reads 5900 rpm
